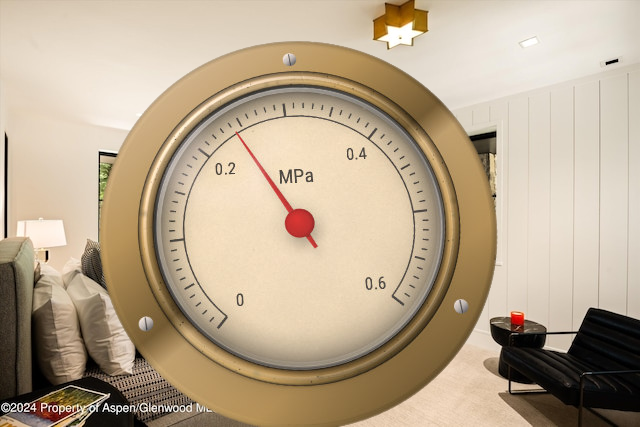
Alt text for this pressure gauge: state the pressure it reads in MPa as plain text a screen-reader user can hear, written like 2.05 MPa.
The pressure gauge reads 0.24 MPa
